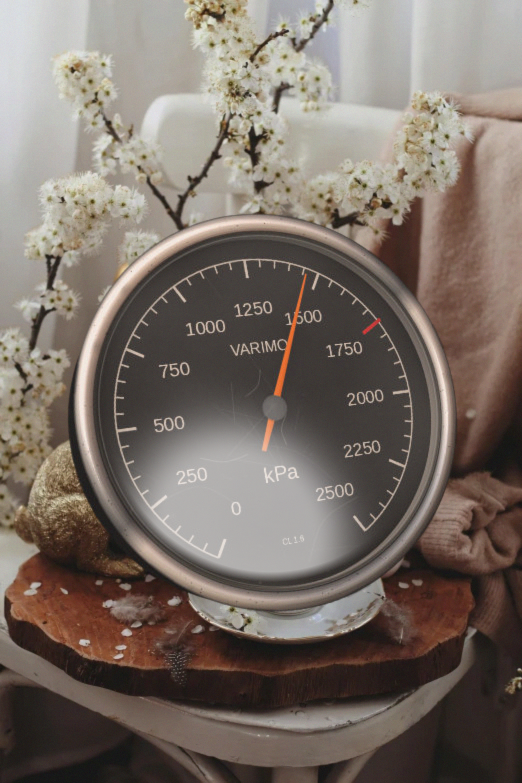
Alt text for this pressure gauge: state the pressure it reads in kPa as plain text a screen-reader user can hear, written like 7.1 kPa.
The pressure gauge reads 1450 kPa
